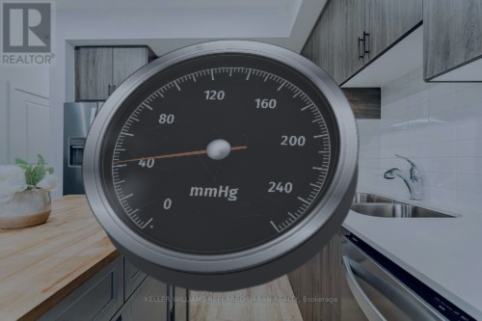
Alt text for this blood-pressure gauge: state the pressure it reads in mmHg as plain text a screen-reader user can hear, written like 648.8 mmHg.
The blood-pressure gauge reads 40 mmHg
